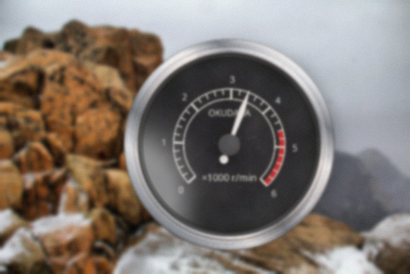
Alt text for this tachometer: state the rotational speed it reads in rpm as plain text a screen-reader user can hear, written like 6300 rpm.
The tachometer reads 3400 rpm
